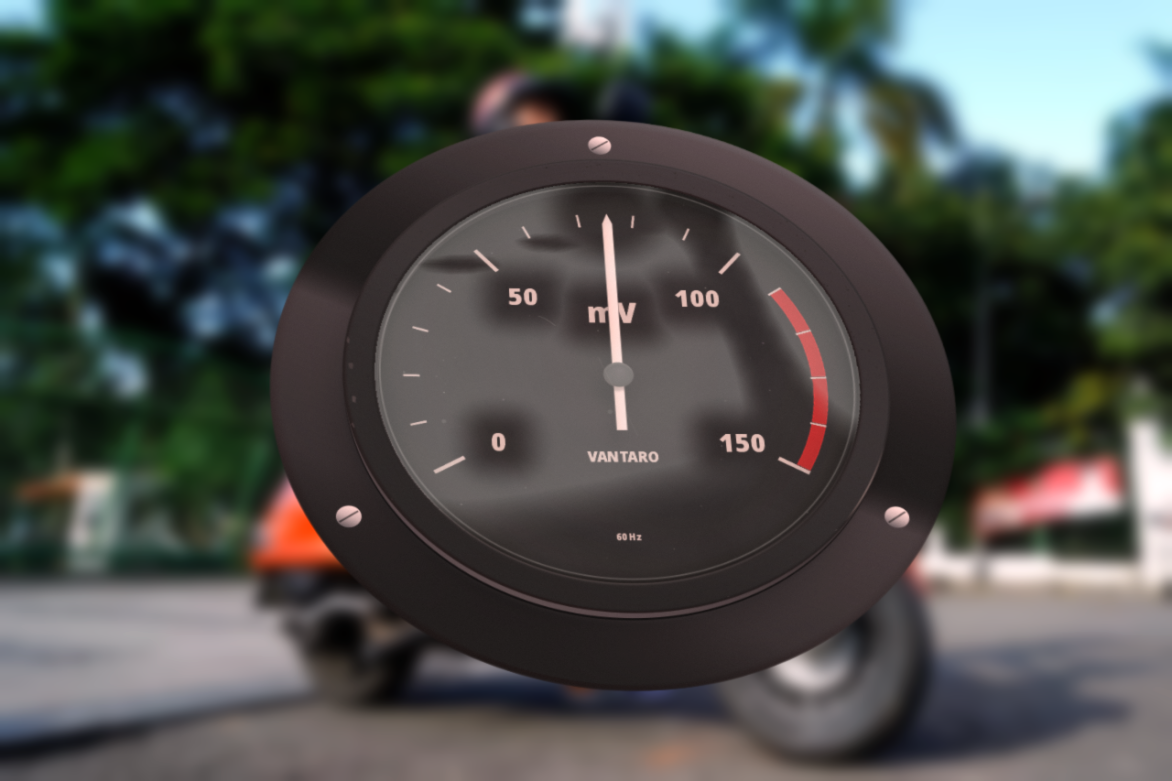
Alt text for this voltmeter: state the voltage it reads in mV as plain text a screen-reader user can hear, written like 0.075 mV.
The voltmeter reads 75 mV
